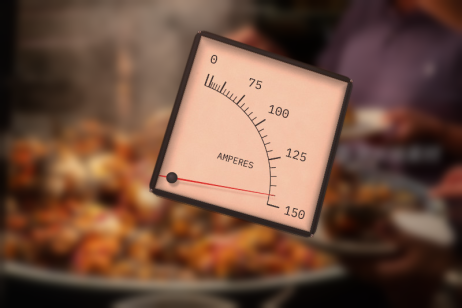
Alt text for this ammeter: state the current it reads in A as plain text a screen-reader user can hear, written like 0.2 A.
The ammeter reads 145 A
